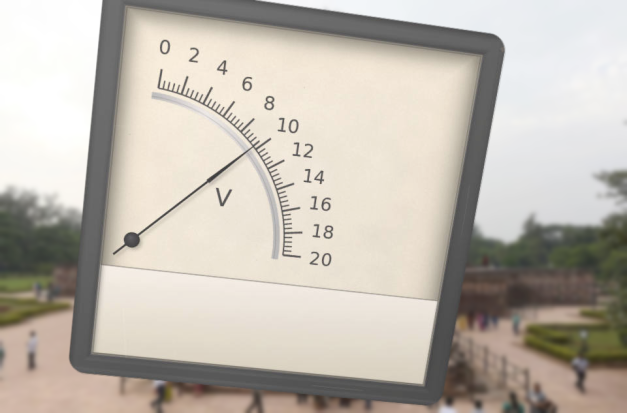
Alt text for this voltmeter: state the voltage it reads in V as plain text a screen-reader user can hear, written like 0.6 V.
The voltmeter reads 9.6 V
